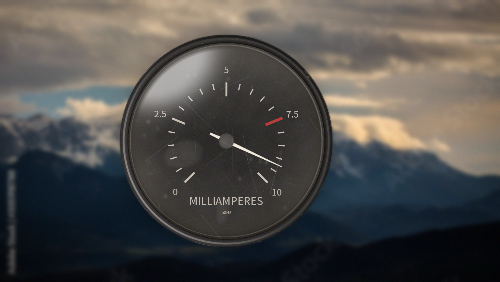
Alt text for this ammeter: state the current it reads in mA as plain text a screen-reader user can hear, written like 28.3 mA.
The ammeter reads 9.25 mA
